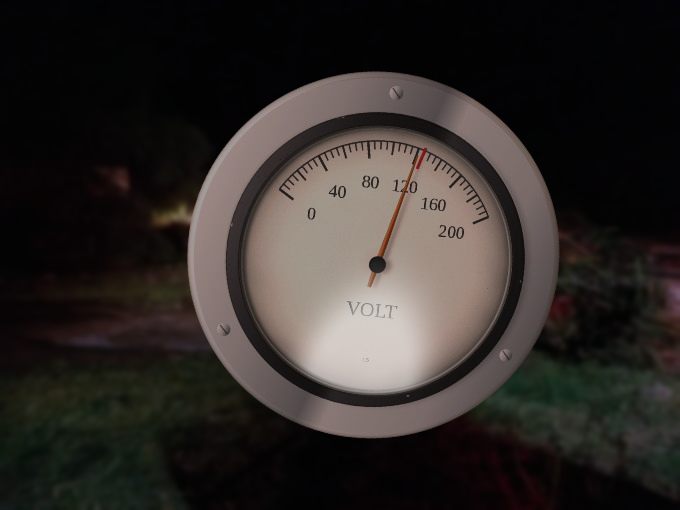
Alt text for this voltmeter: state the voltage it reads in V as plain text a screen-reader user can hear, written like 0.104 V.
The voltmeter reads 120 V
